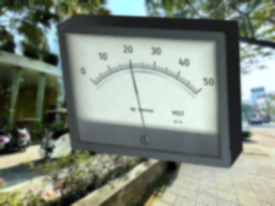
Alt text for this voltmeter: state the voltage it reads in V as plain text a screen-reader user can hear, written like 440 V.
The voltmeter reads 20 V
